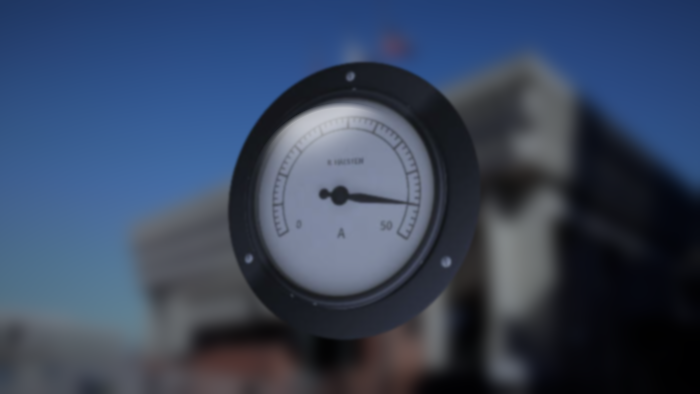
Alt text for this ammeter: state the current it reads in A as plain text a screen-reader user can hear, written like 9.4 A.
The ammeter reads 45 A
